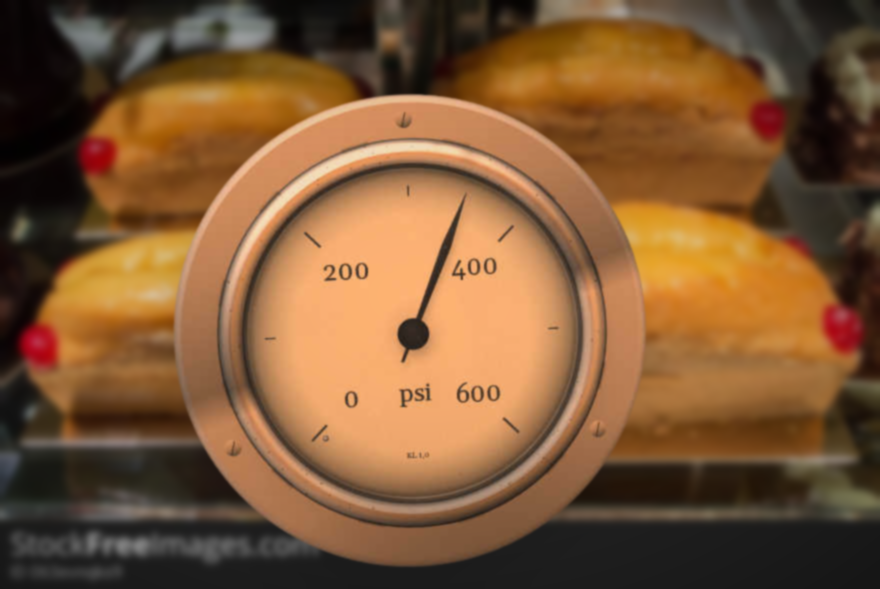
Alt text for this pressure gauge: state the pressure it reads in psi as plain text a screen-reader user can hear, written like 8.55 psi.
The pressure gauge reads 350 psi
